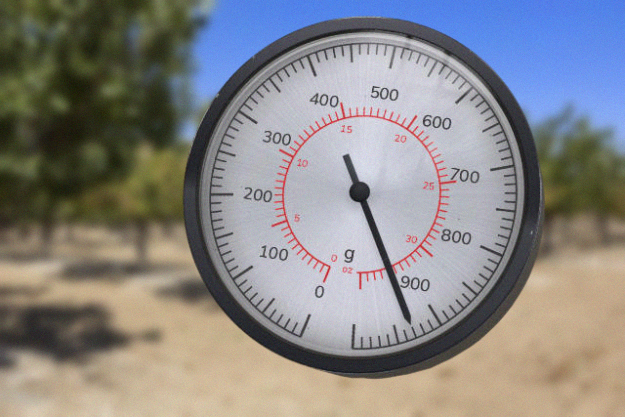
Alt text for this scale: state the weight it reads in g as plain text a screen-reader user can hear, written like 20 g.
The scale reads 930 g
